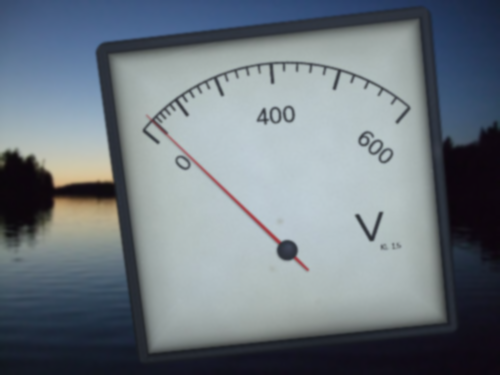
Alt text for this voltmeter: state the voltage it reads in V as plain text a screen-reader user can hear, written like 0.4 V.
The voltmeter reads 100 V
